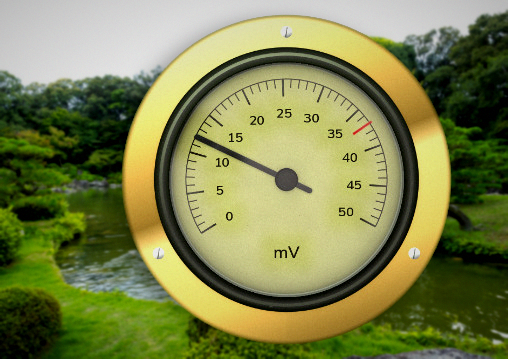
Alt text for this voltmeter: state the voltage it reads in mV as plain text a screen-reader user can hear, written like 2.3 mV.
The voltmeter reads 12 mV
